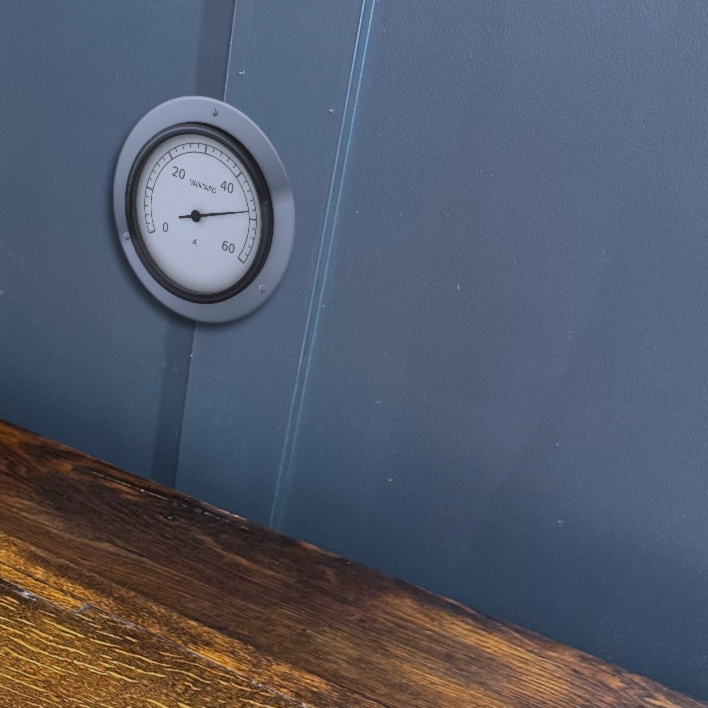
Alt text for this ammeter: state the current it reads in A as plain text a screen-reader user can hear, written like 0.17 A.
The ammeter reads 48 A
